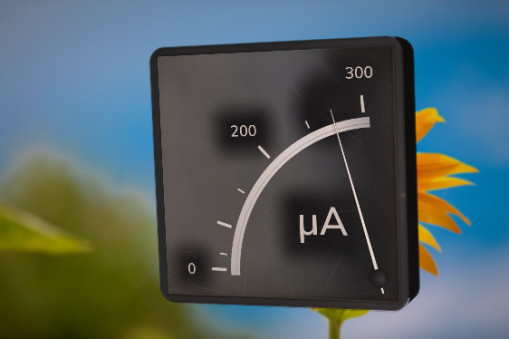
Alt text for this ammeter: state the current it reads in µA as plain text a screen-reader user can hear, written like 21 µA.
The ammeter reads 275 µA
